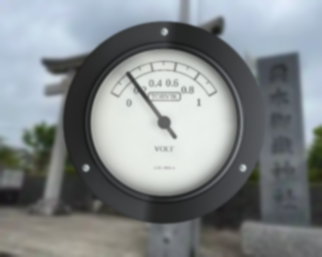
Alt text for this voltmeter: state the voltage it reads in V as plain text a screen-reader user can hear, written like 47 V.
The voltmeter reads 0.2 V
